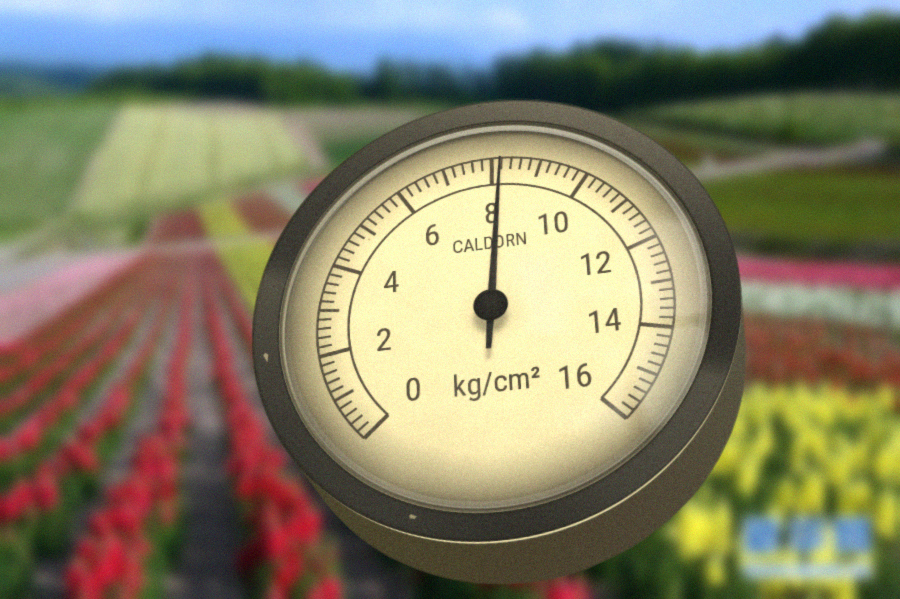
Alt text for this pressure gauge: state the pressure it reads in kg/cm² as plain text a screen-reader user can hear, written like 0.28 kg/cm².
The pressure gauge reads 8.2 kg/cm²
